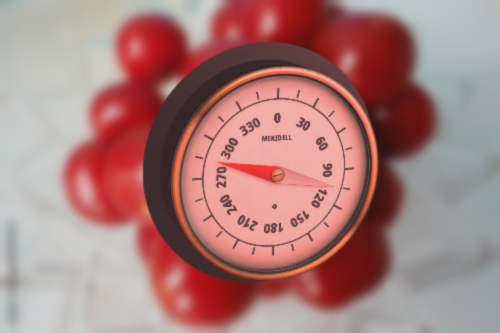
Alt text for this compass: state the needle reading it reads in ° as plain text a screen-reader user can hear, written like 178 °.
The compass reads 285 °
